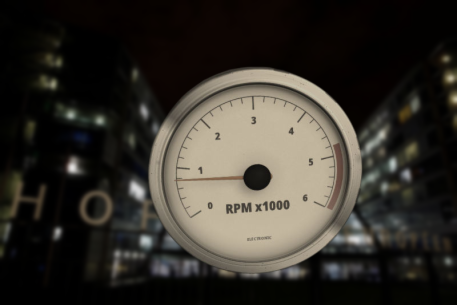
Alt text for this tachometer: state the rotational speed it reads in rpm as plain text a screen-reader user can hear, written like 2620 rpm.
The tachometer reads 800 rpm
